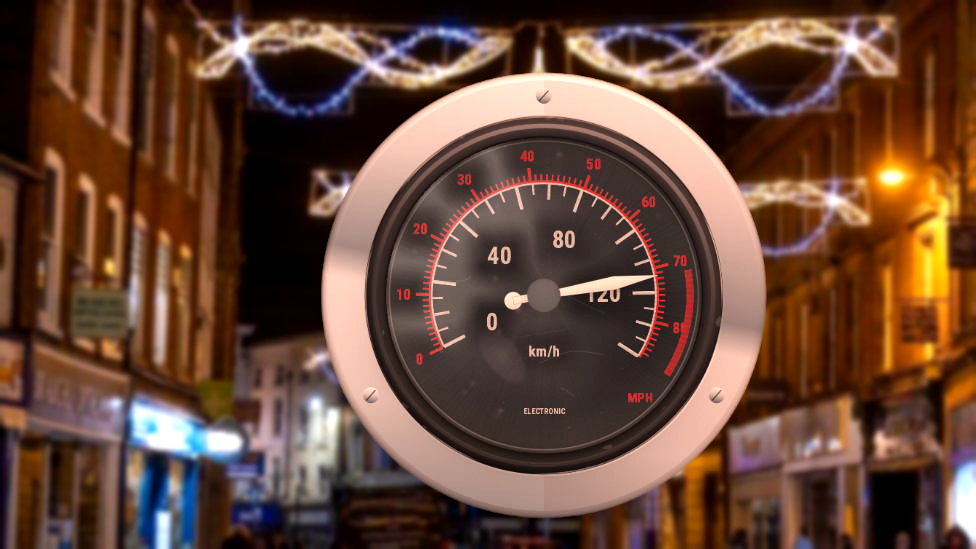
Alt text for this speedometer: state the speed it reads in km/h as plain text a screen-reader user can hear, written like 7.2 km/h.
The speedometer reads 115 km/h
